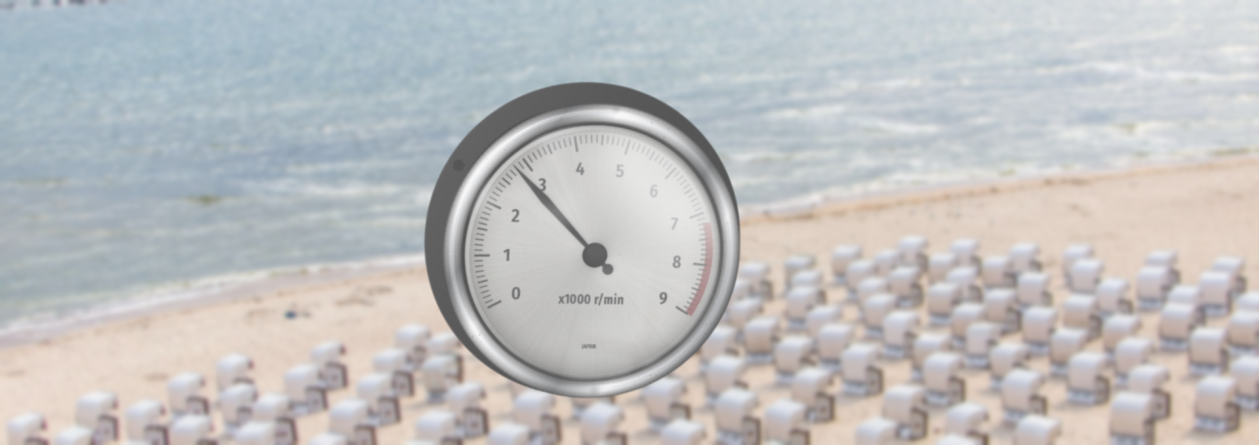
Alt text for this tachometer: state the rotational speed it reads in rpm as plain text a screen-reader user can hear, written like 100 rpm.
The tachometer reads 2800 rpm
